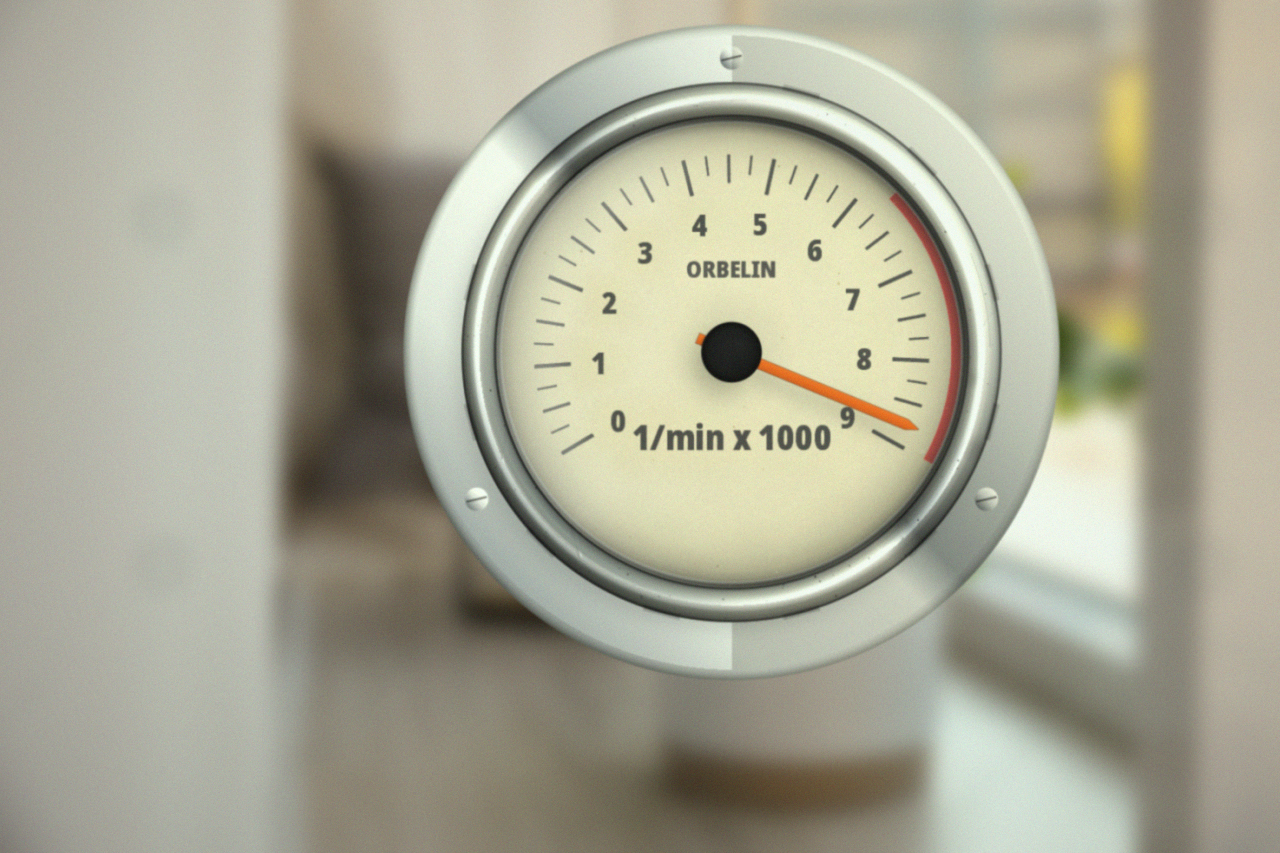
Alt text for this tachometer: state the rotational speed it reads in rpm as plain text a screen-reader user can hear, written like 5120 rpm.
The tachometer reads 8750 rpm
